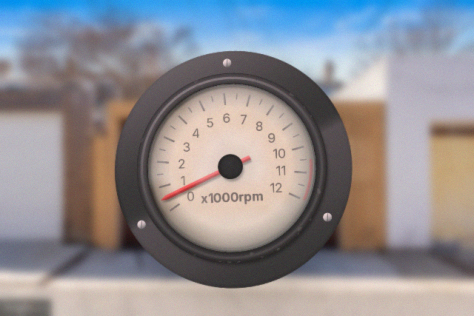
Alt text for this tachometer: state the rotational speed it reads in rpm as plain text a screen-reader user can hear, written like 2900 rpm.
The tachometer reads 500 rpm
